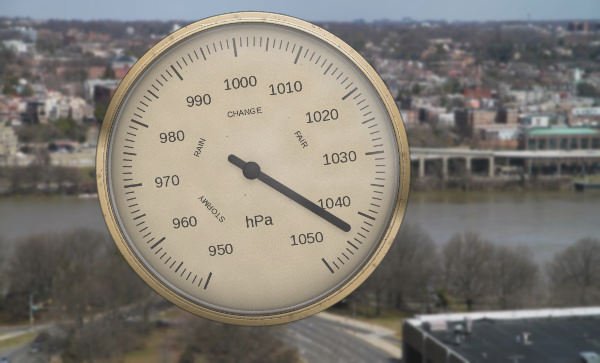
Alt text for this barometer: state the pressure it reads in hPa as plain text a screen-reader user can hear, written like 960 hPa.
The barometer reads 1043 hPa
